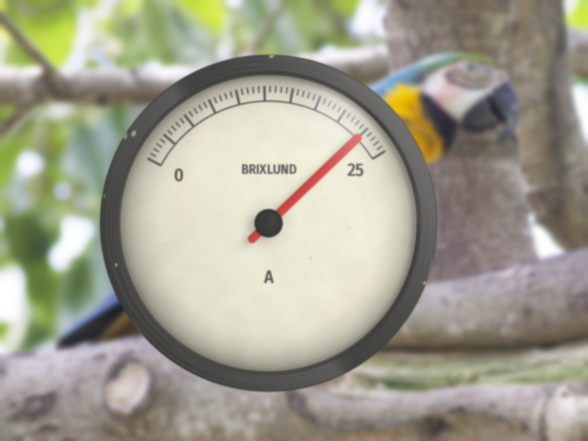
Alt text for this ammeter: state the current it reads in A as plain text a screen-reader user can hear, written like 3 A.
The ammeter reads 22.5 A
